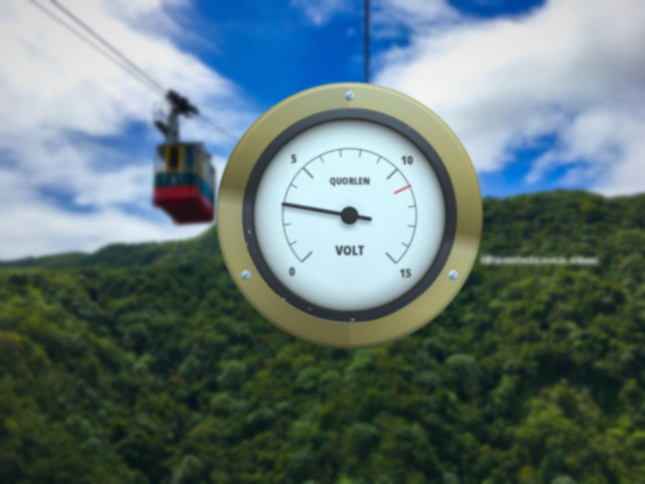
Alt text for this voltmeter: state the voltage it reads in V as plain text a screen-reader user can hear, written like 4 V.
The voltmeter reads 3 V
